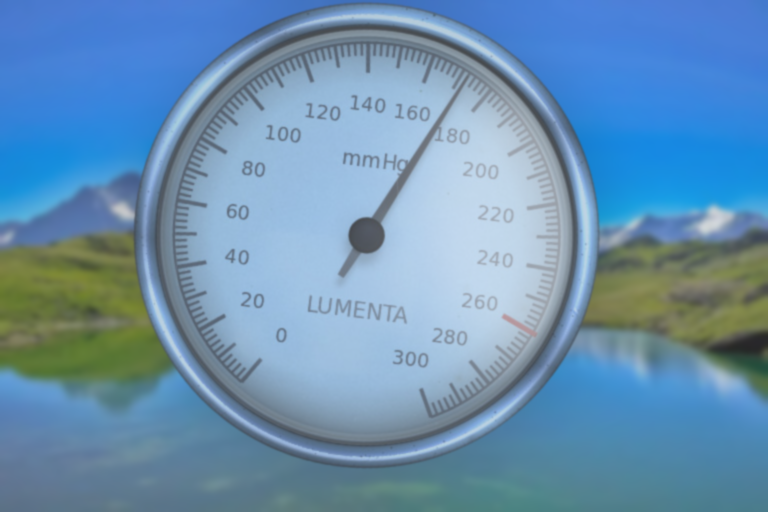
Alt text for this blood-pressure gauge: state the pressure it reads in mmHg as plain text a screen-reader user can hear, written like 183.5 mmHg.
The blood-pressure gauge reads 172 mmHg
